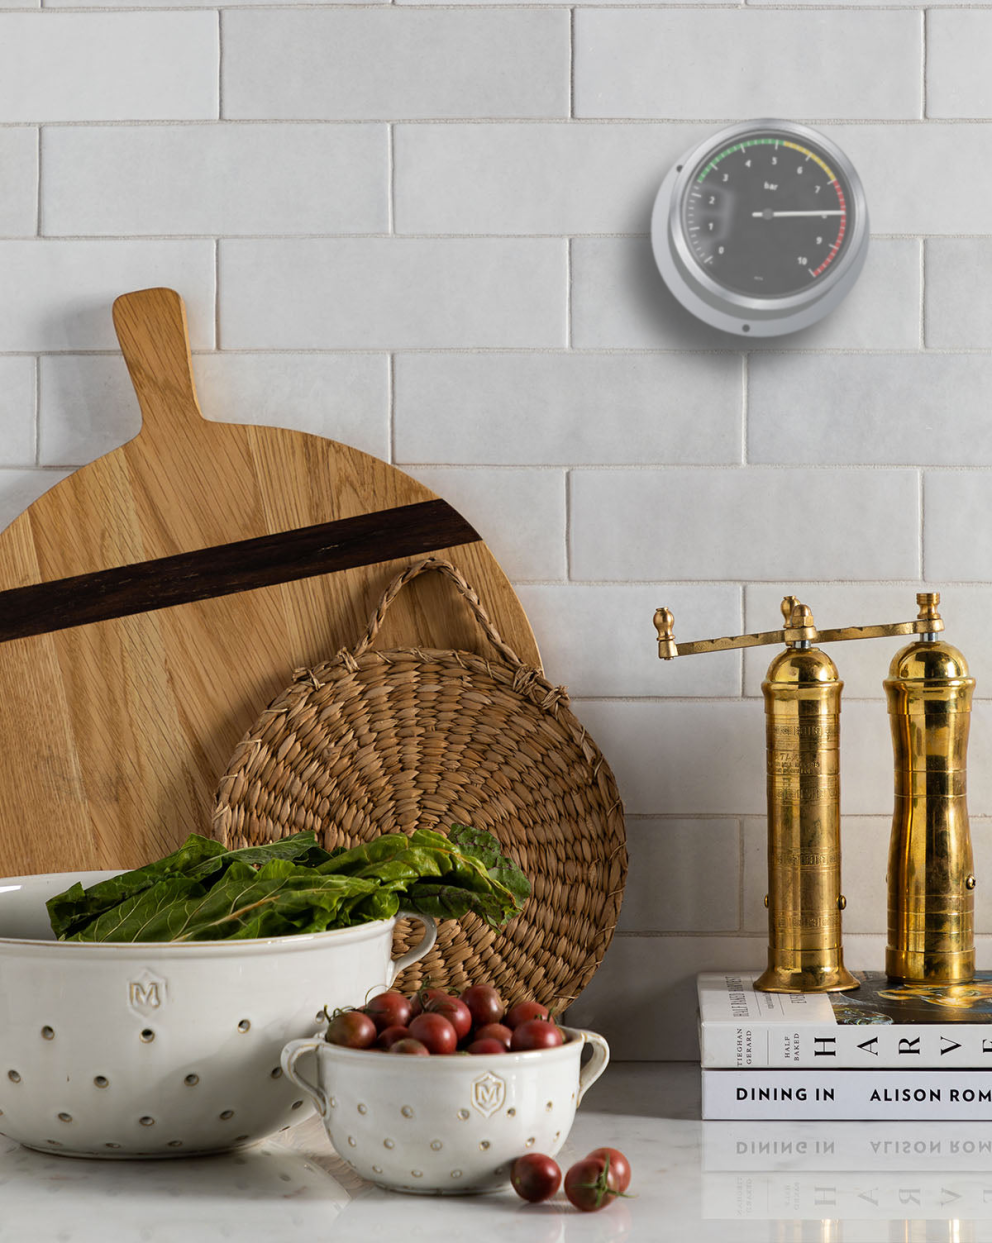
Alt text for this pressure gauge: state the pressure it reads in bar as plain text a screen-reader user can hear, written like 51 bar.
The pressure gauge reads 8 bar
